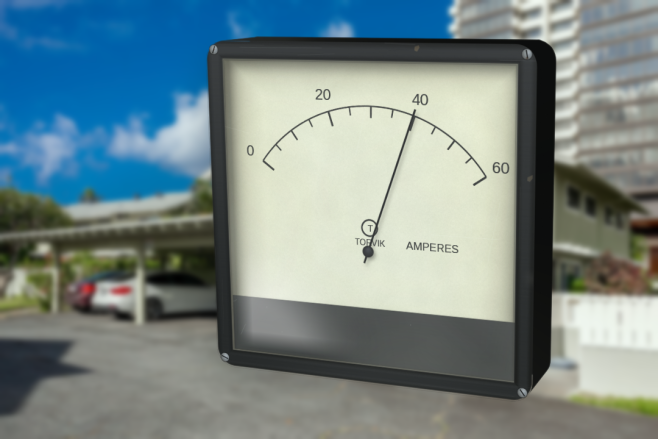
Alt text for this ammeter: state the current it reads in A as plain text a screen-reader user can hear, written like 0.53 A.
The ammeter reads 40 A
